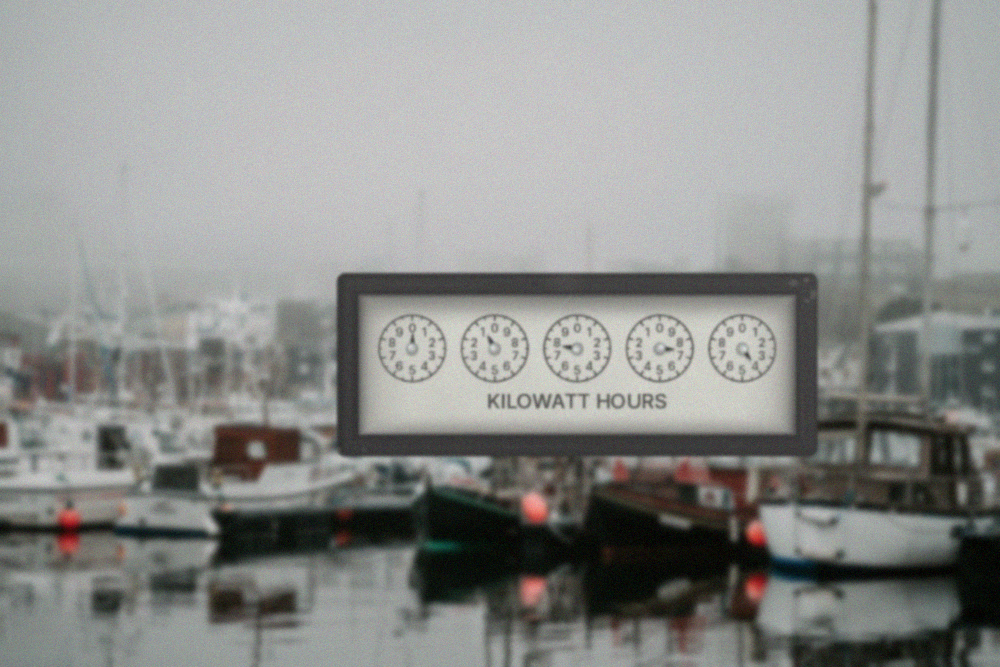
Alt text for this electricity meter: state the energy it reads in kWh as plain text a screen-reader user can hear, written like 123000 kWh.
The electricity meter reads 774 kWh
